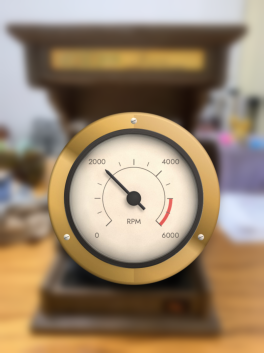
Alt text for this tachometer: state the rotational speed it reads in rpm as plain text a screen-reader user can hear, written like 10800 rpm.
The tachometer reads 2000 rpm
